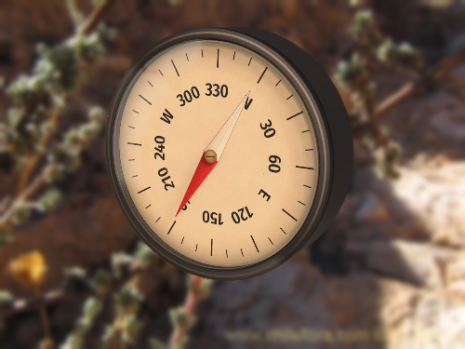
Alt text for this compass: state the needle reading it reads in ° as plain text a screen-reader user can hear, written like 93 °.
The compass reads 180 °
